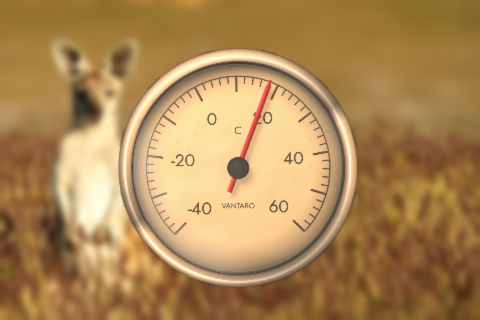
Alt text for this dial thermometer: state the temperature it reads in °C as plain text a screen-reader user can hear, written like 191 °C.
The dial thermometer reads 18 °C
